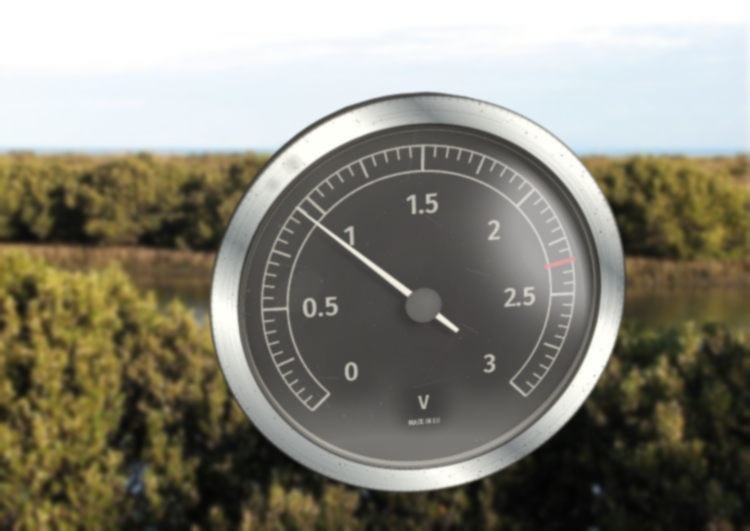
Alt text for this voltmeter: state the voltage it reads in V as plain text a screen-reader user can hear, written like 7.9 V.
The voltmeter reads 0.95 V
